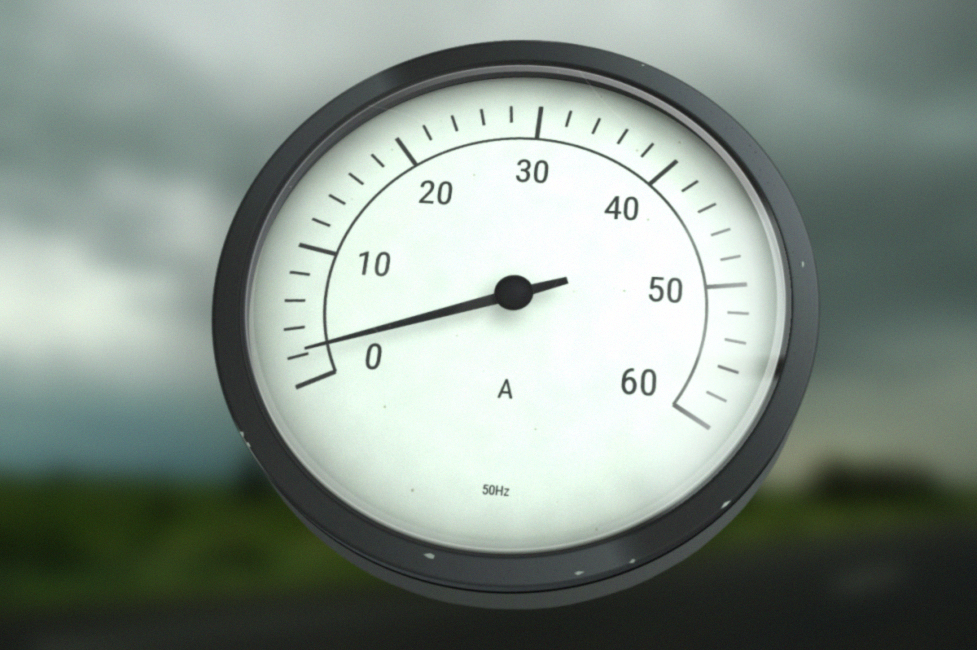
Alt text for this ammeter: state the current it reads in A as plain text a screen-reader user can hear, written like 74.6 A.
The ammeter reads 2 A
